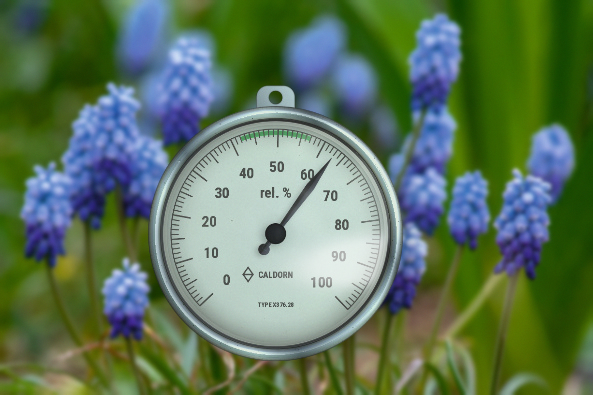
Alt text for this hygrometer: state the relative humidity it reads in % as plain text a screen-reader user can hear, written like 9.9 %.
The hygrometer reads 63 %
